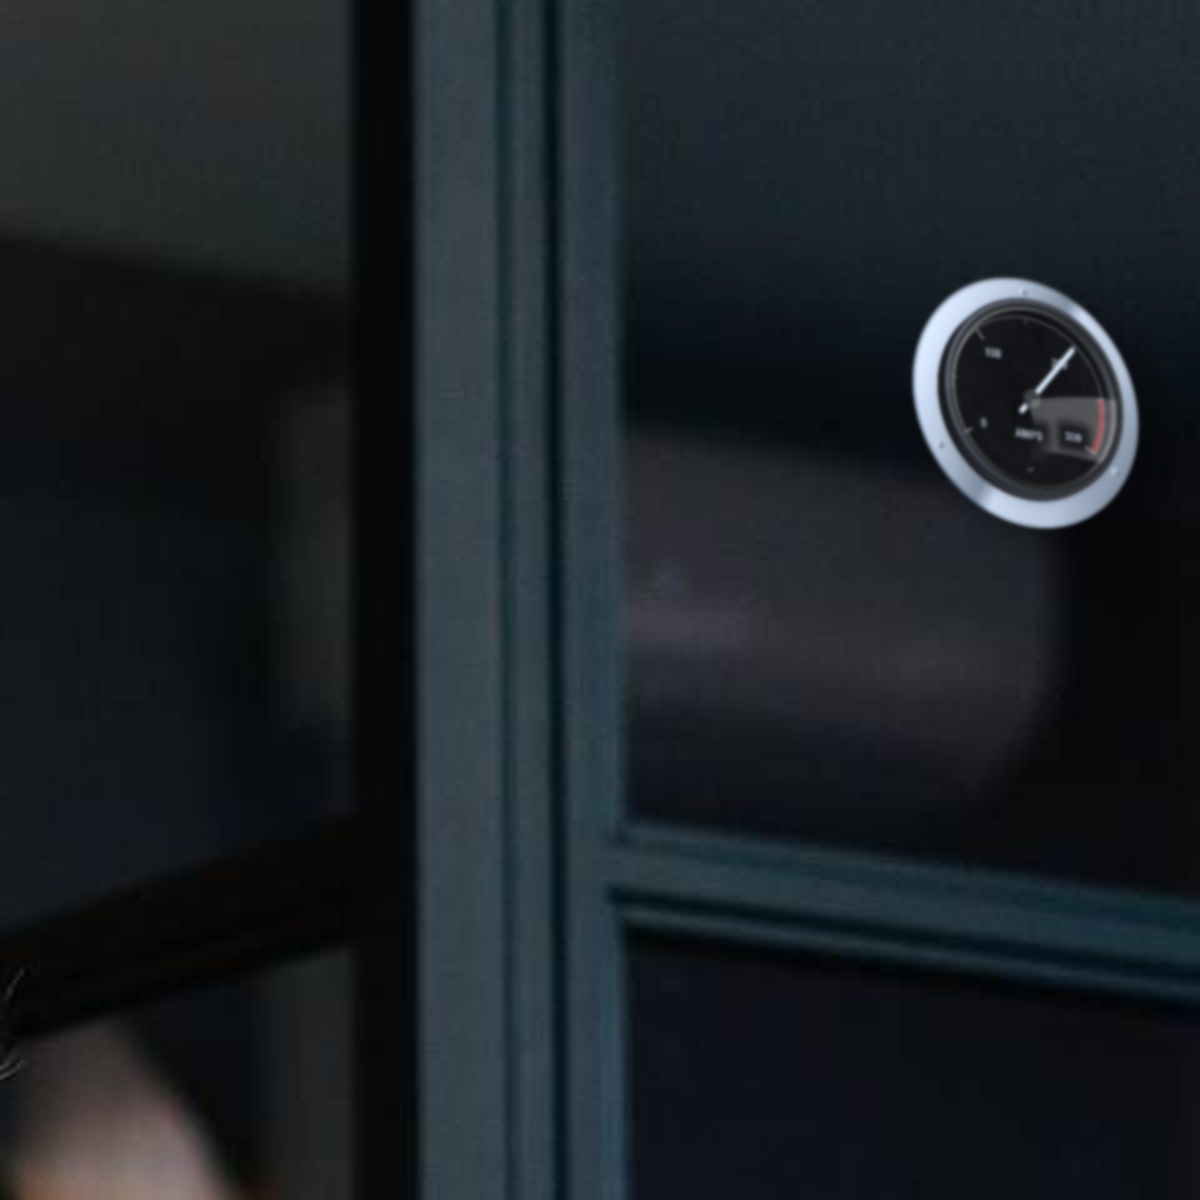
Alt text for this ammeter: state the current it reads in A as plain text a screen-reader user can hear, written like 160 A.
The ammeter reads 200 A
